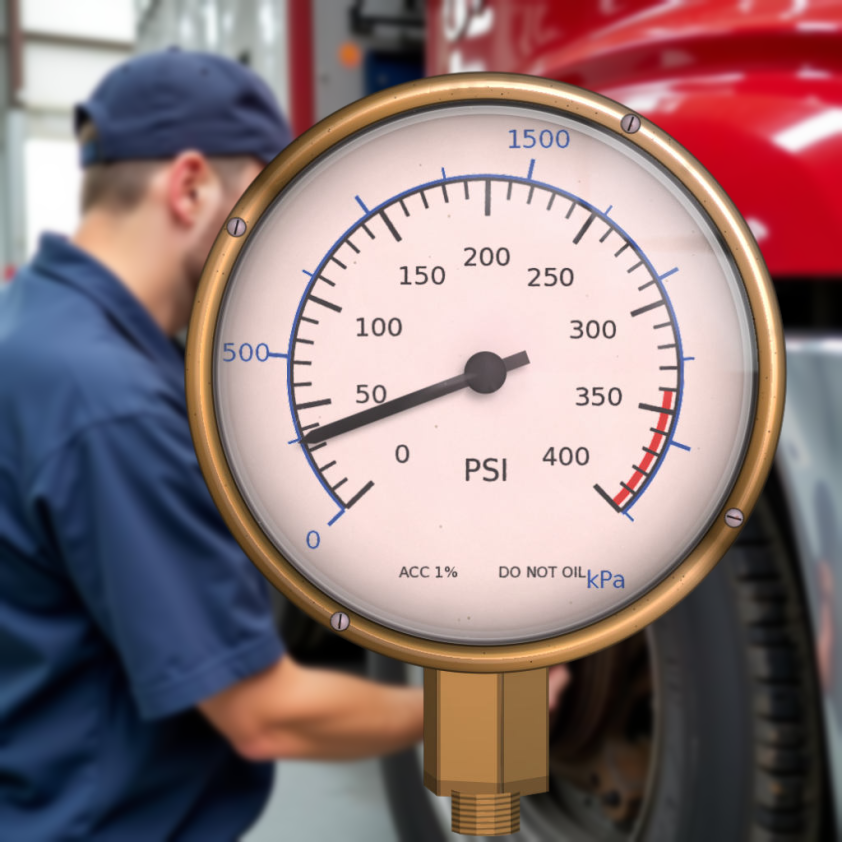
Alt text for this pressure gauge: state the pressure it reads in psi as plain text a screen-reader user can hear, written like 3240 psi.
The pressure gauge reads 35 psi
